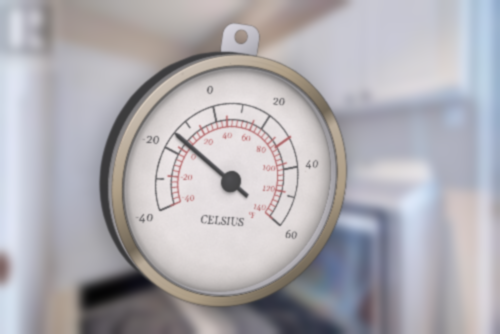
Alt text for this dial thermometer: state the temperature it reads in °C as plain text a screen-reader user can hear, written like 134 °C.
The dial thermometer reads -15 °C
